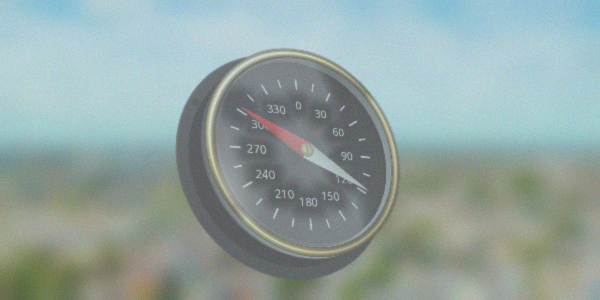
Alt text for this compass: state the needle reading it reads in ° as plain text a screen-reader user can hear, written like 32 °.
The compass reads 300 °
